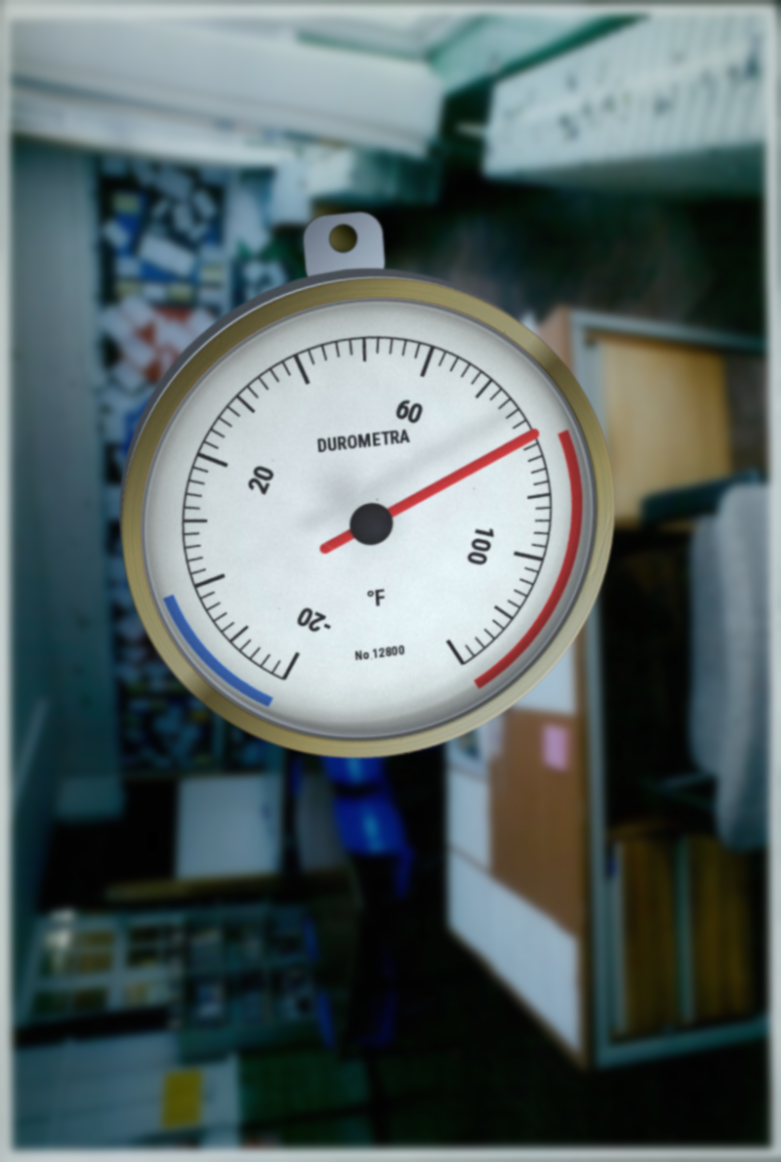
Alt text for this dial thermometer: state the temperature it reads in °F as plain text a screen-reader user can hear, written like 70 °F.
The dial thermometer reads 80 °F
